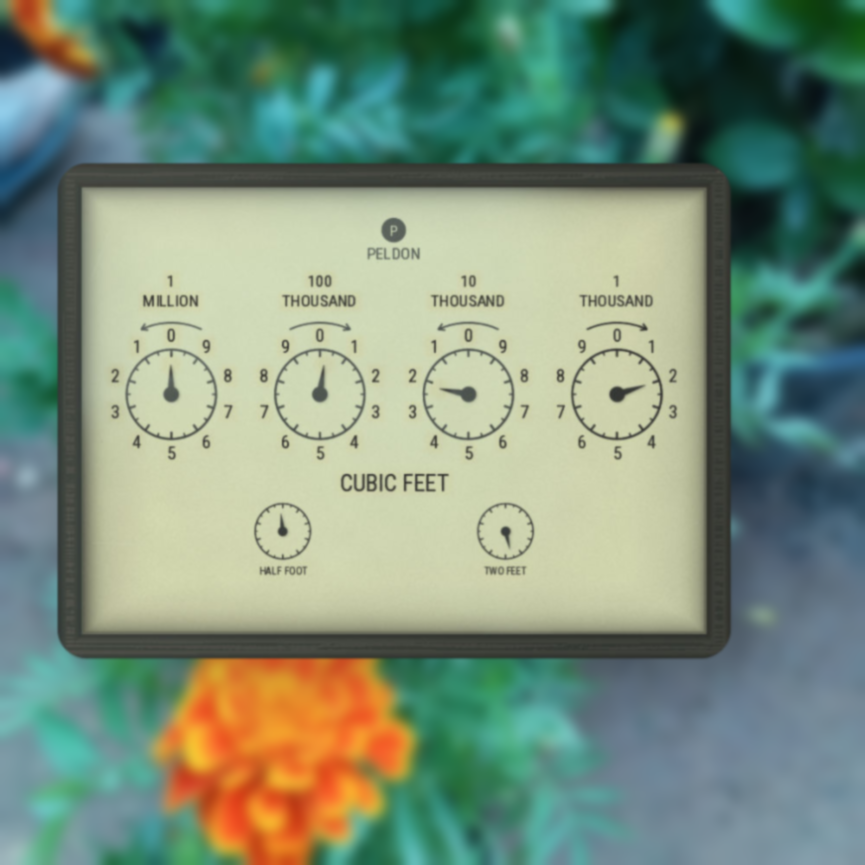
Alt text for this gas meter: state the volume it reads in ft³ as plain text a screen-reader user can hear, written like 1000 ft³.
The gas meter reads 2200 ft³
